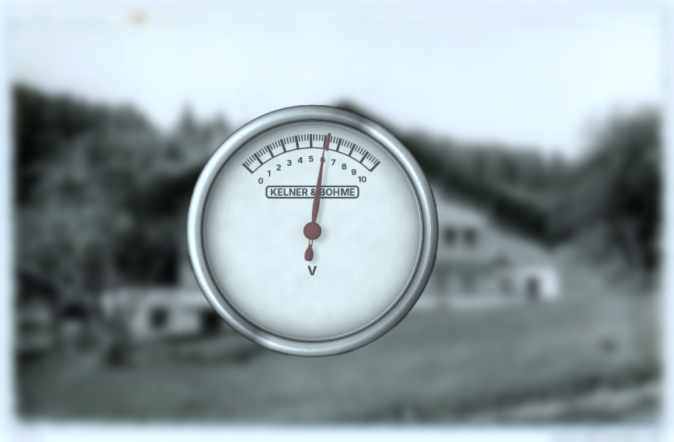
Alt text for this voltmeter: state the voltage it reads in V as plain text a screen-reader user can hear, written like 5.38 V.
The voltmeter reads 6 V
